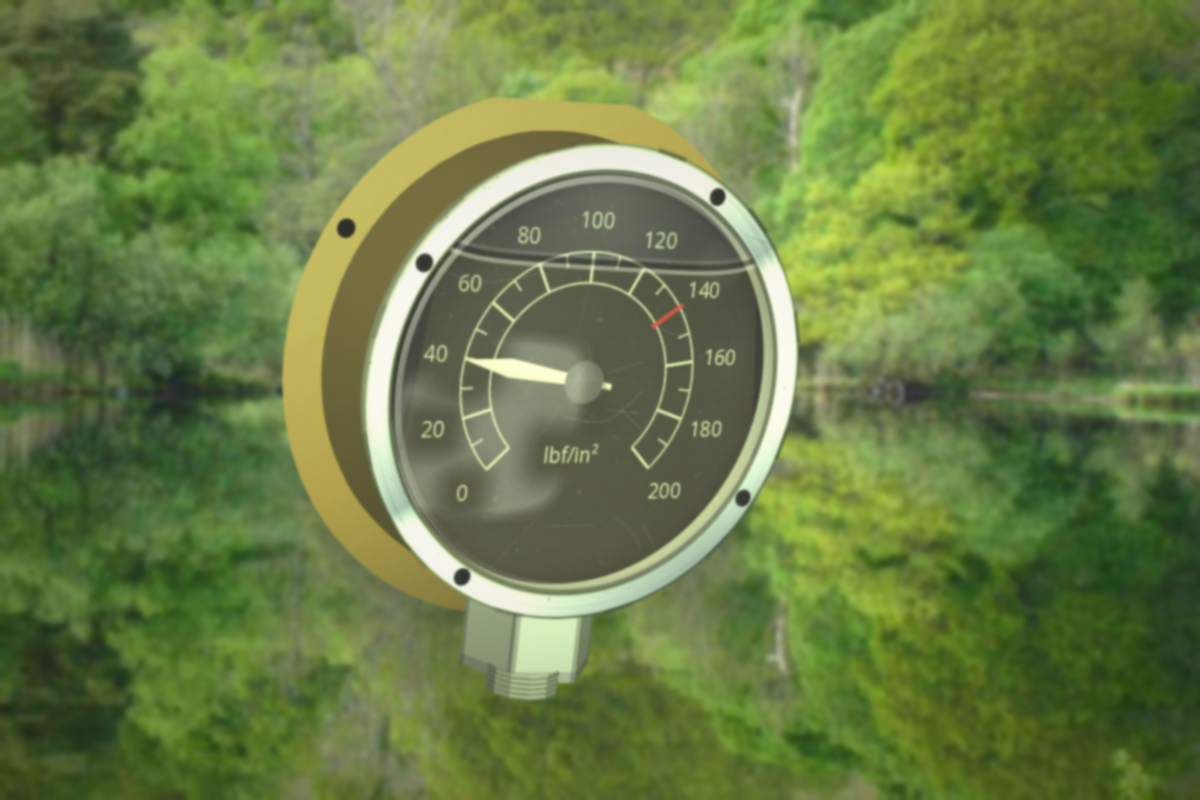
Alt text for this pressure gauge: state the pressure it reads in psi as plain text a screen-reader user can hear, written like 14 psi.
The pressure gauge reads 40 psi
